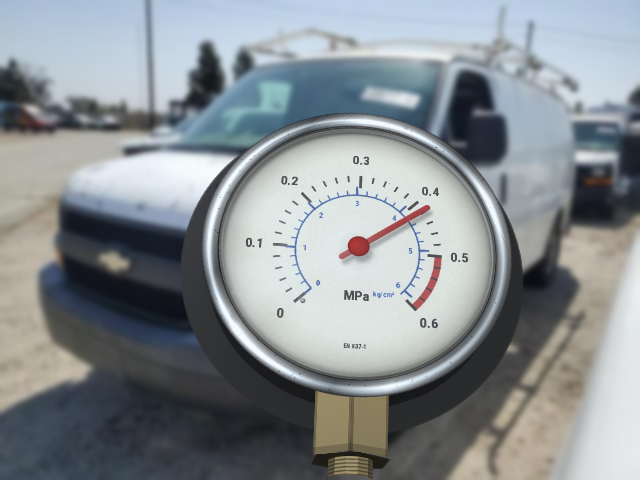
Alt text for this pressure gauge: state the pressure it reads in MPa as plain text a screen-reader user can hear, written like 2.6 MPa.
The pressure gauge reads 0.42 MPa
